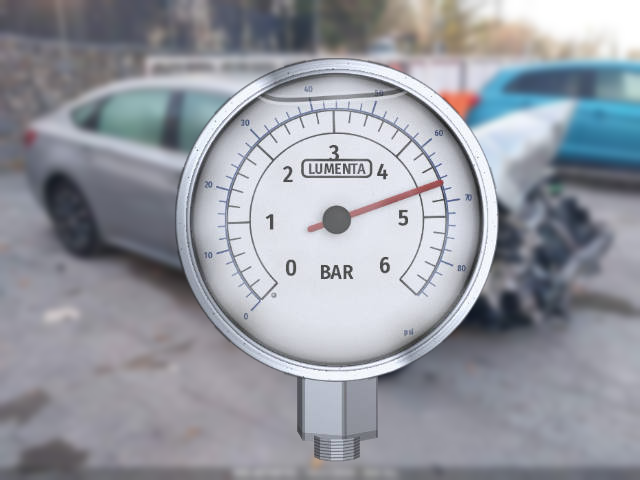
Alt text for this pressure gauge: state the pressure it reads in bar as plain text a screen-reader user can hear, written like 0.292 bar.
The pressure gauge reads 4.6 bar
